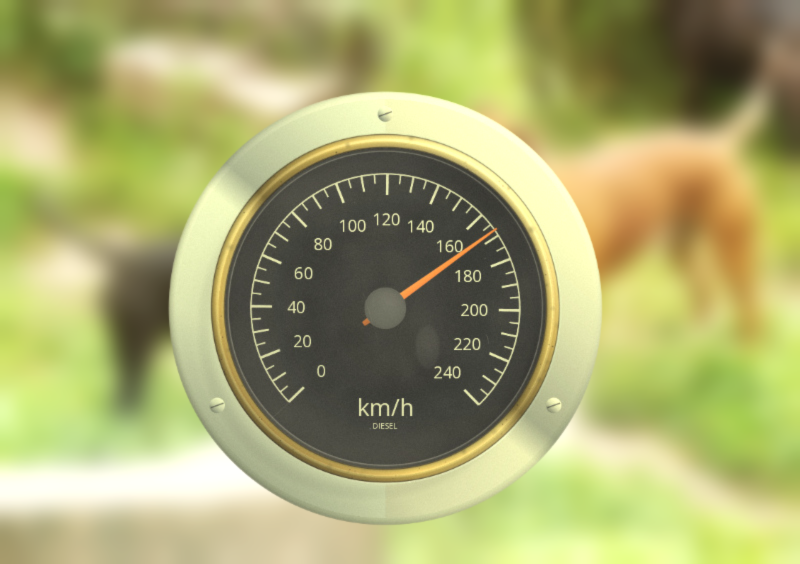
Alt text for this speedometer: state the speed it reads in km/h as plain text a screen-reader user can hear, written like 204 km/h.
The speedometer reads 167.5 km/h
